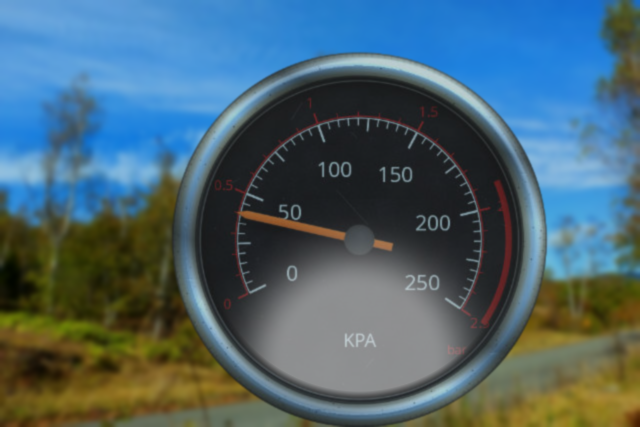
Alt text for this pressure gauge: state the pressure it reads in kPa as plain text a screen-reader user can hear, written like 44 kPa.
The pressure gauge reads 40 kPa
